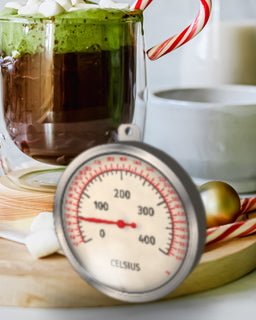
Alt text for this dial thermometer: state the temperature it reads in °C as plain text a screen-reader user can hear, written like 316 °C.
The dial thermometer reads 50 °C
